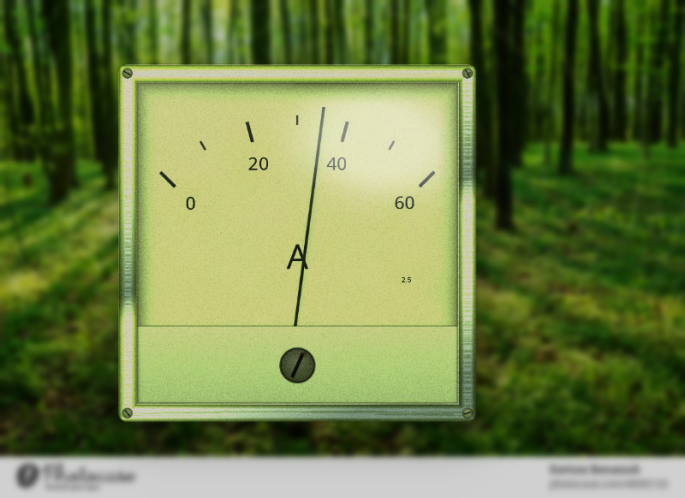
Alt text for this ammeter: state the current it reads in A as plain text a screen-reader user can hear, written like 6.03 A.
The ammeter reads 35 A
